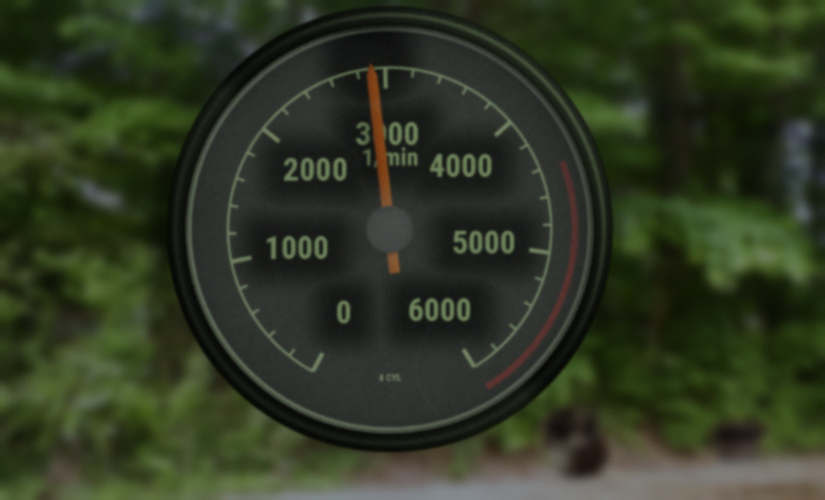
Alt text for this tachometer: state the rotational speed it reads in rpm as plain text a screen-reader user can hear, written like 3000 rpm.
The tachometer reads 2900 rpm
